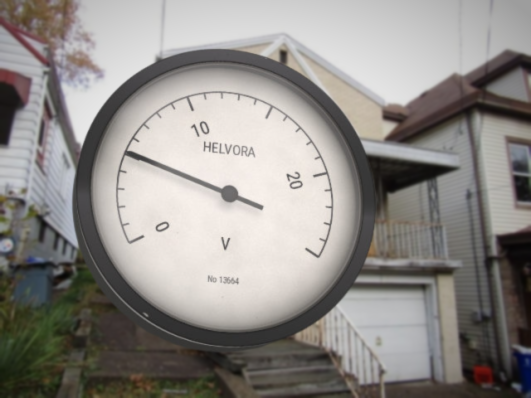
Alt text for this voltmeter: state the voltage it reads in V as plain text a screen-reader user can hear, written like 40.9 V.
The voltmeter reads 5 V
